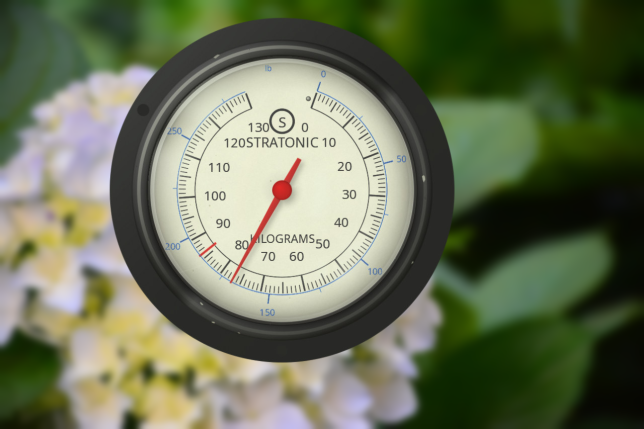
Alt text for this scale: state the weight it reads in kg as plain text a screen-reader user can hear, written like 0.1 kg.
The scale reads 77 kg
